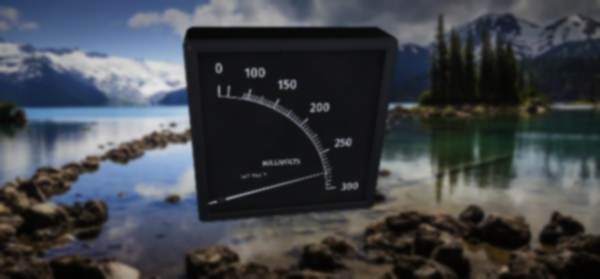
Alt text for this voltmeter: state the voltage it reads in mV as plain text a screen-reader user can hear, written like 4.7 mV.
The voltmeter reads 275 mV
